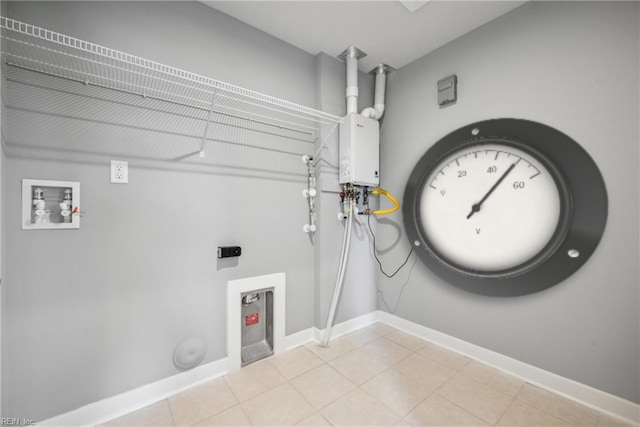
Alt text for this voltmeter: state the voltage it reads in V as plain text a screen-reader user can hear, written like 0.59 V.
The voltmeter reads 50 V
